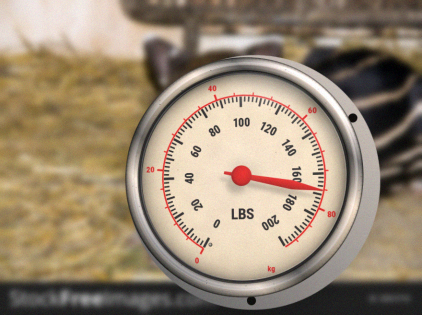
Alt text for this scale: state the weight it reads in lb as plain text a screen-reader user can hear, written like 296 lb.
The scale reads 168 lb
